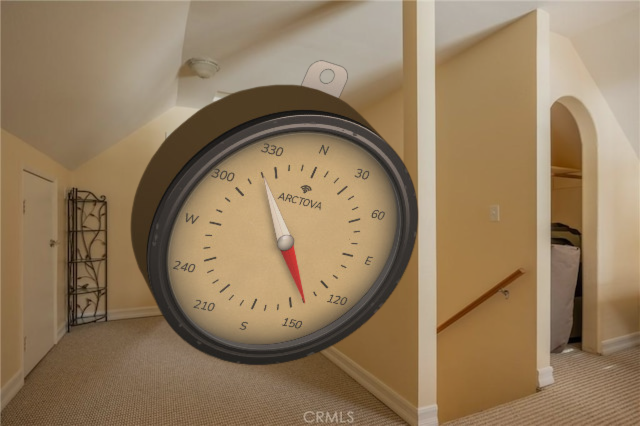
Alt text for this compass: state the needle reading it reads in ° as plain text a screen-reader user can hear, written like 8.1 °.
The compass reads 140 °
